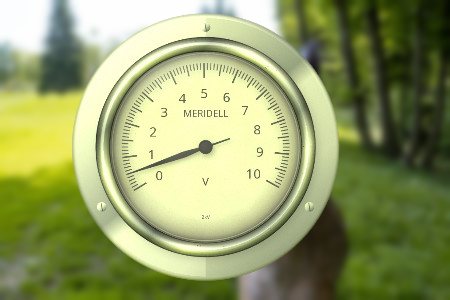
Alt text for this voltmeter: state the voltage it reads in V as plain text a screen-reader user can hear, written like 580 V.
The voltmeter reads 0.5 V
